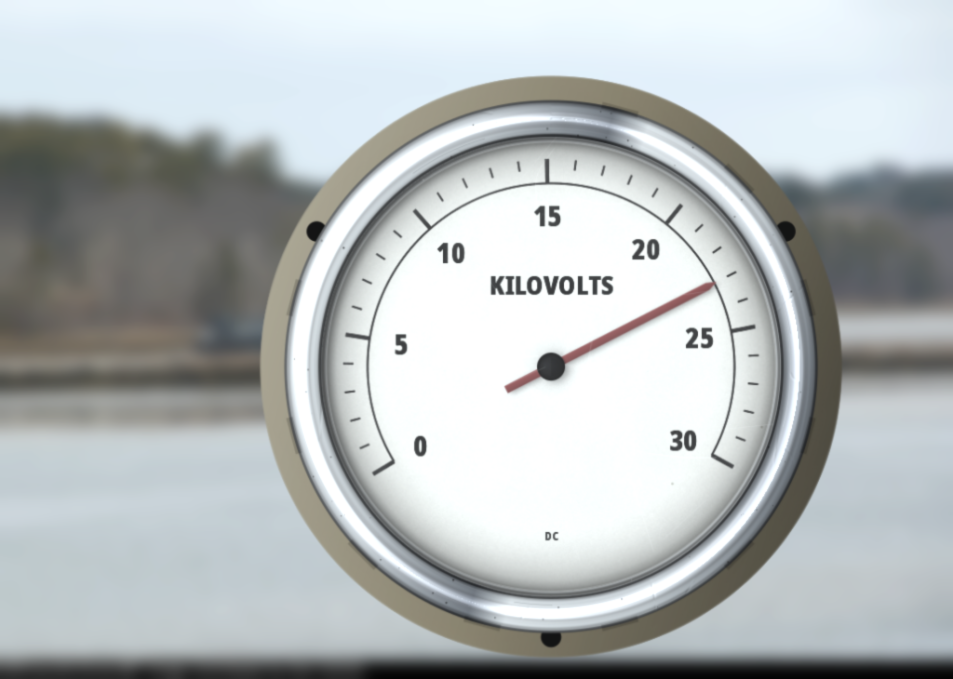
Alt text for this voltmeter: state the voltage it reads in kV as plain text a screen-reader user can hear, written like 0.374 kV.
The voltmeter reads 23 kV
